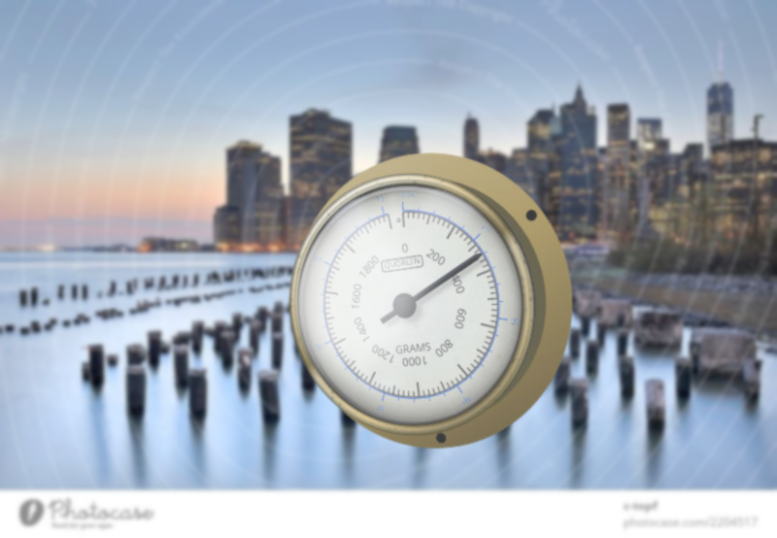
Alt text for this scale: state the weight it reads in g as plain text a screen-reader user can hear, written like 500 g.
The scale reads 340 g
